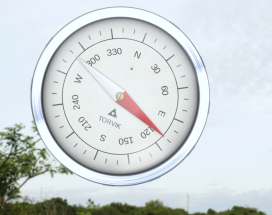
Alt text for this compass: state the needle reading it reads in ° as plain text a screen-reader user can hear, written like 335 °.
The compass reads 110 °
